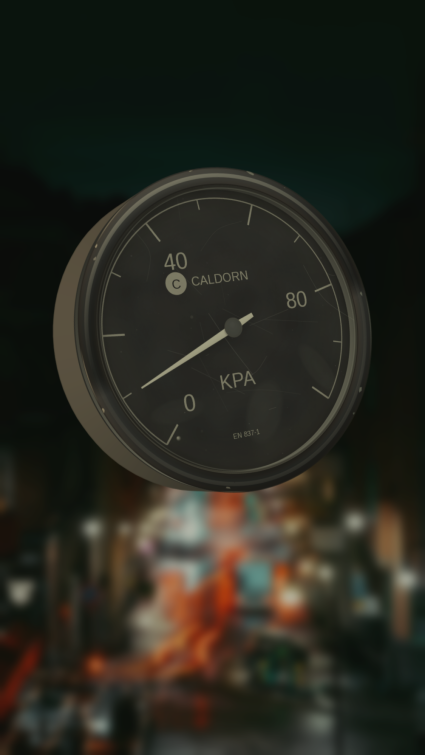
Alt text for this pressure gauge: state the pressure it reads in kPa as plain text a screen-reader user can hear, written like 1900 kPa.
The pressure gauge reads 10 kPa
